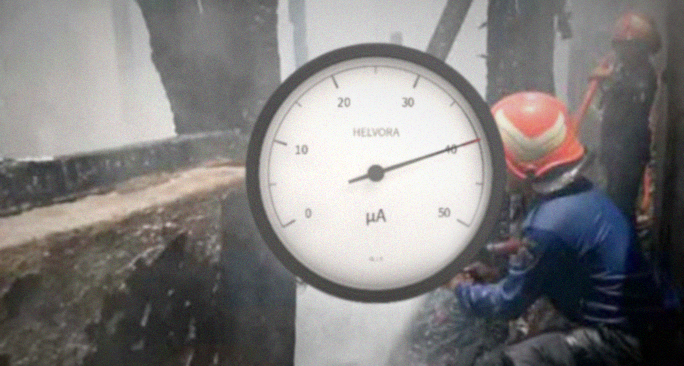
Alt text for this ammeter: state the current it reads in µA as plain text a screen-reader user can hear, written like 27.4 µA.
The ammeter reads 40 µA
